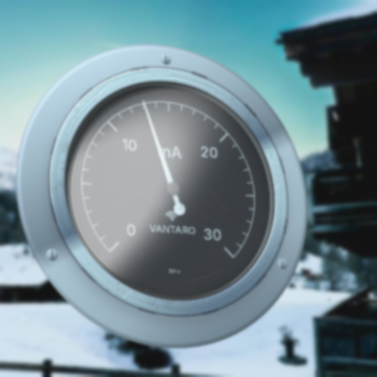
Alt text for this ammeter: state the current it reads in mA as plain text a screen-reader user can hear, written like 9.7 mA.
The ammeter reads 13 mA
